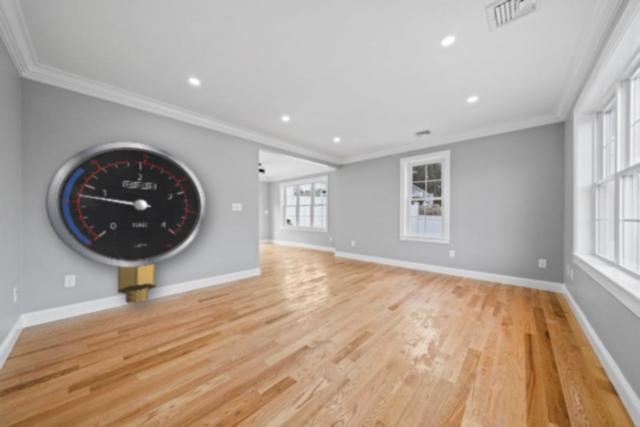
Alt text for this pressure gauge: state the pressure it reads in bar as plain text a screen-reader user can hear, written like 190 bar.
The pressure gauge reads 0.8 bar
